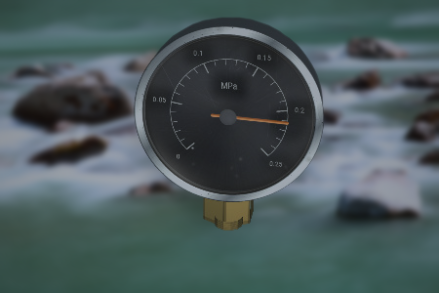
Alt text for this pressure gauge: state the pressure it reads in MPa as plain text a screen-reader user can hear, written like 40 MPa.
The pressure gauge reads 0.21 MPa
